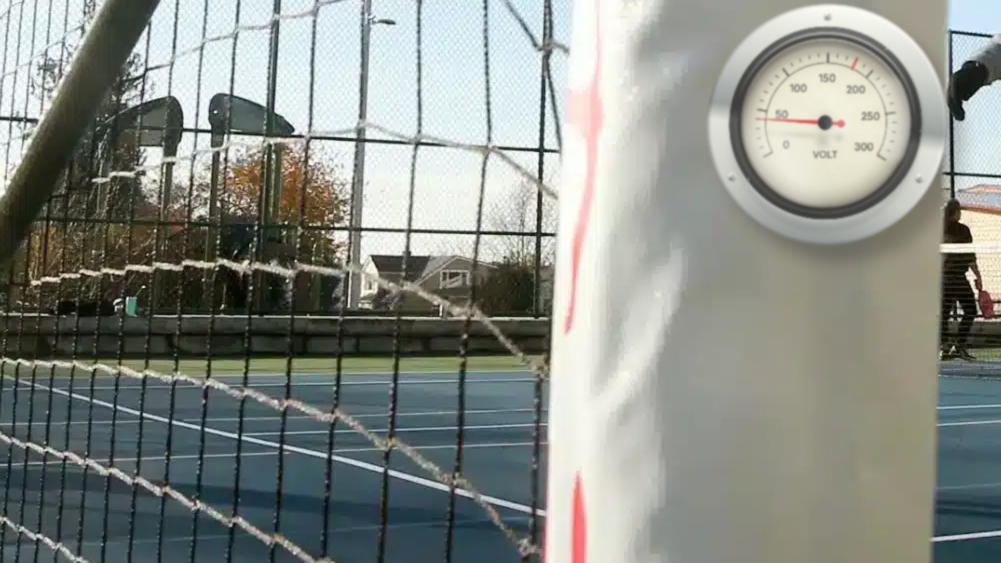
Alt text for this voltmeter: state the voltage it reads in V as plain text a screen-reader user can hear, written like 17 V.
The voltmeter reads 40 V
